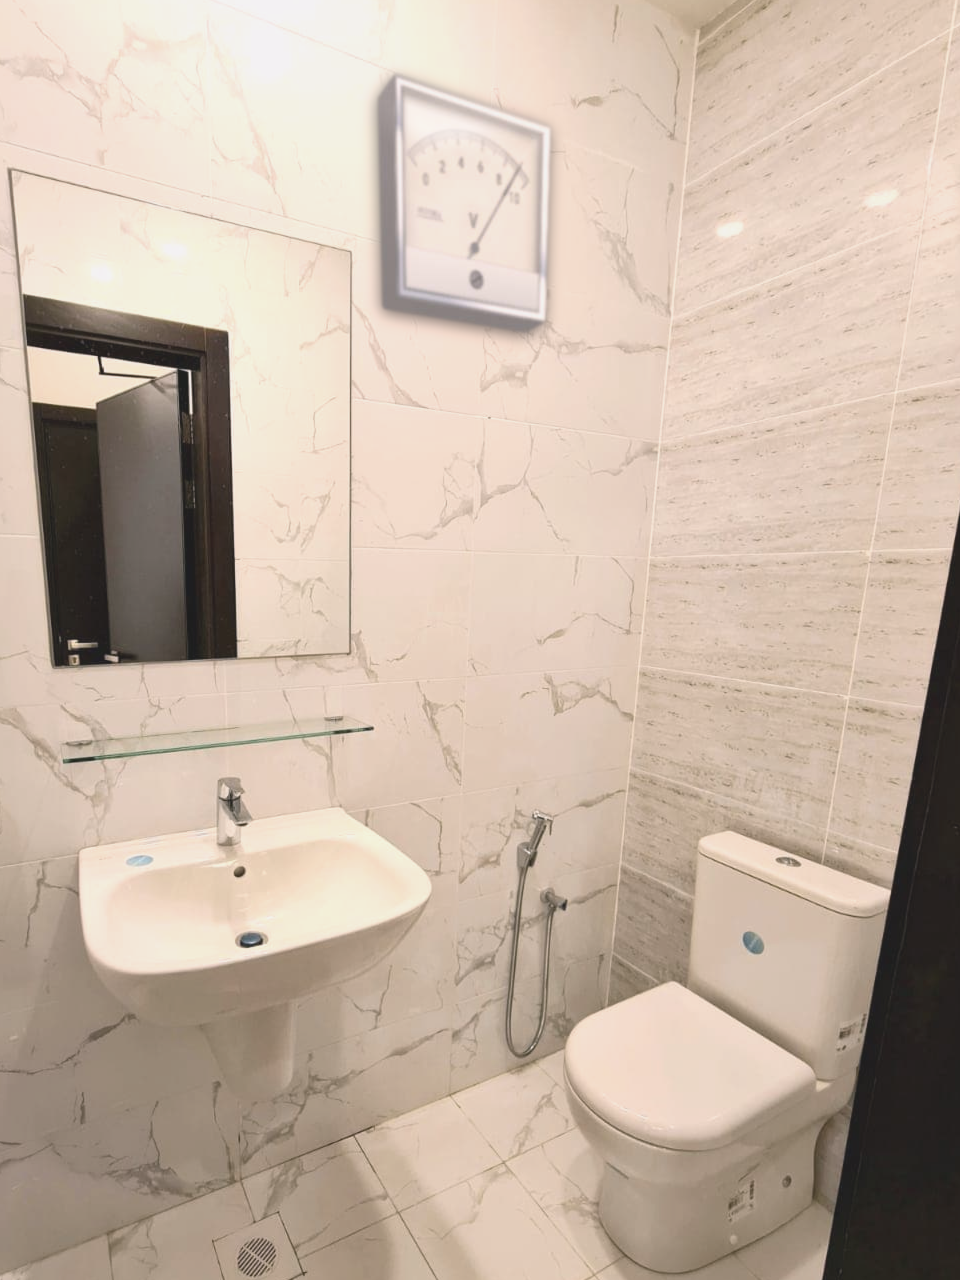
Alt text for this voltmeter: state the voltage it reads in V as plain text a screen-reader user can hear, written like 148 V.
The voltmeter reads 9 V
